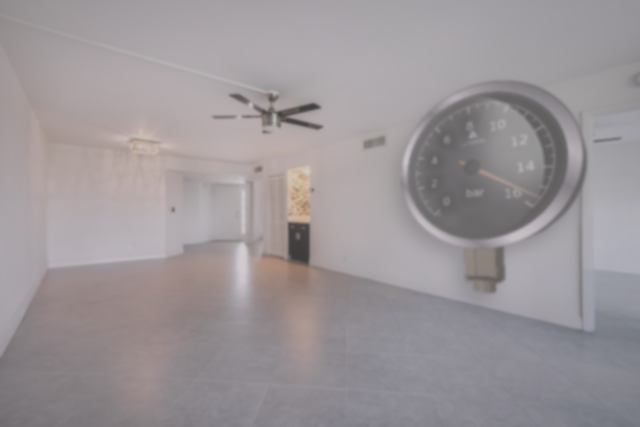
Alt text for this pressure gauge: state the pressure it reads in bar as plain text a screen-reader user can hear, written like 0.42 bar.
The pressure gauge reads 15.5 bar
